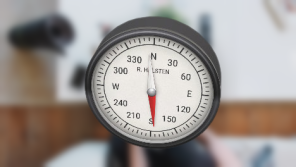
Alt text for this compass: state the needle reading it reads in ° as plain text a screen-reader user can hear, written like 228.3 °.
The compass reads 175 °
